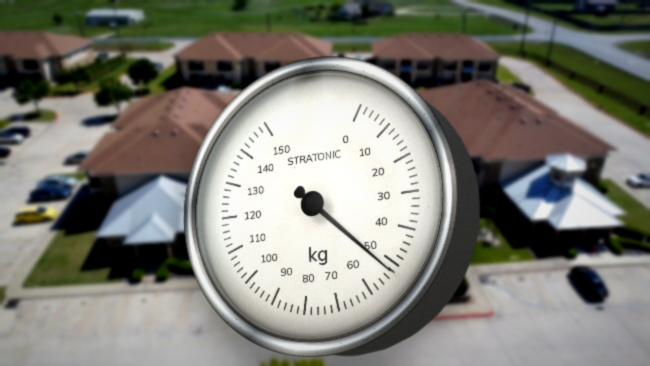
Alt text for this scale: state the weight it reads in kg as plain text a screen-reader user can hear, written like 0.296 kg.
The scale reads 52 kg
